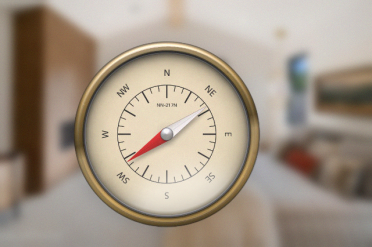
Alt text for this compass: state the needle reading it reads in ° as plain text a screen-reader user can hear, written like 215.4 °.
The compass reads 235 °
